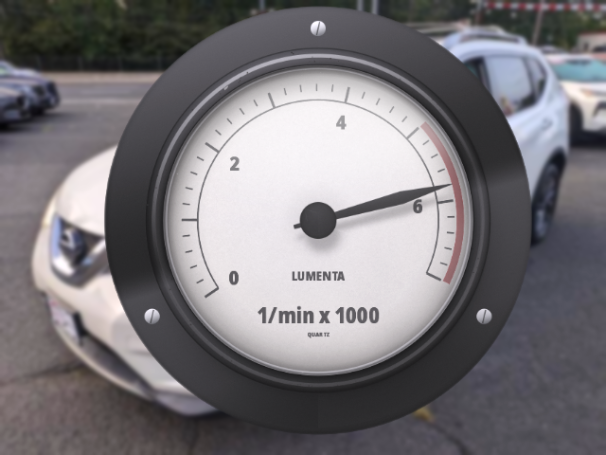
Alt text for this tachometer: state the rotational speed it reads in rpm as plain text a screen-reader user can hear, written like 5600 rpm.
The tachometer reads 5800 rpm
